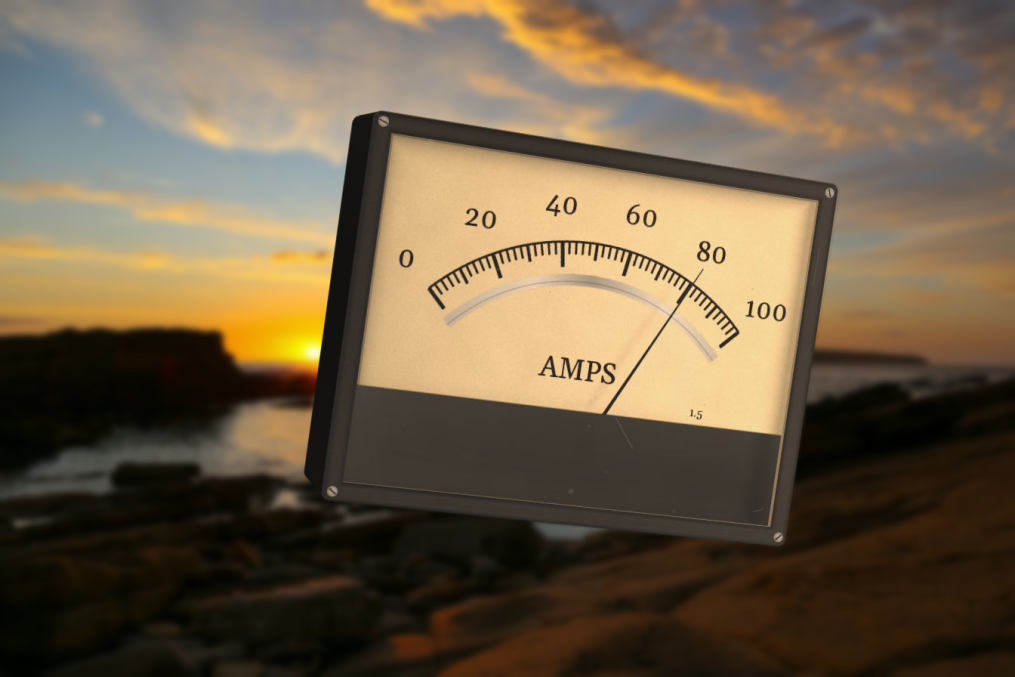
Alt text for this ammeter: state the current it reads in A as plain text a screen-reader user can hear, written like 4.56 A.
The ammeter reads 80 A
